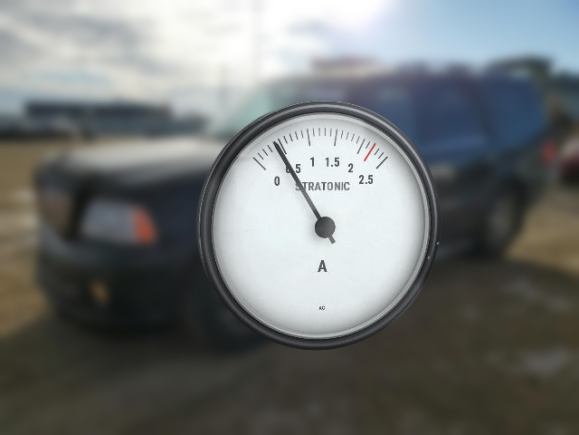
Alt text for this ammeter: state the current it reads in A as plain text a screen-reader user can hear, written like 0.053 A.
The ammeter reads 0.4 A
